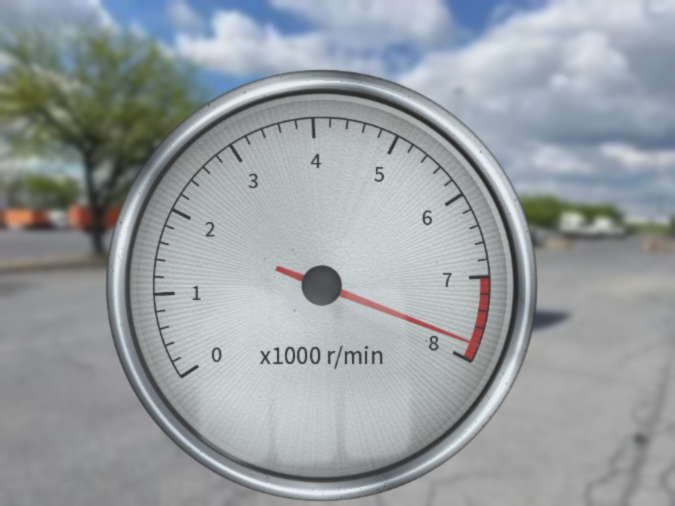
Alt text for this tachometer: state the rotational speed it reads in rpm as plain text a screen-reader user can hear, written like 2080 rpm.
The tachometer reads 7800 rpm
